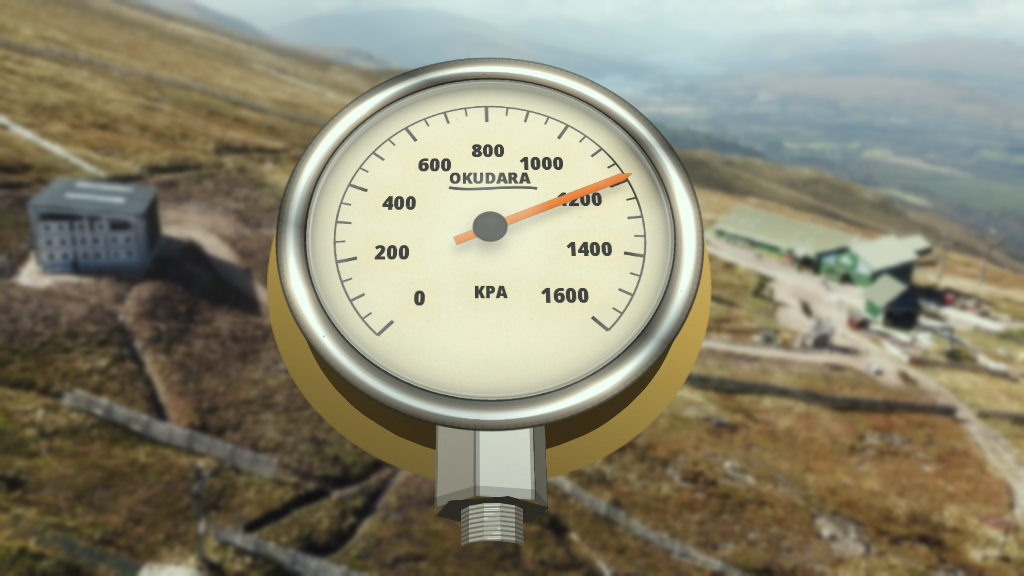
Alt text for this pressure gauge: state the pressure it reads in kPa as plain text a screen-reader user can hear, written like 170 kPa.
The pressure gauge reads 1200 kPa
